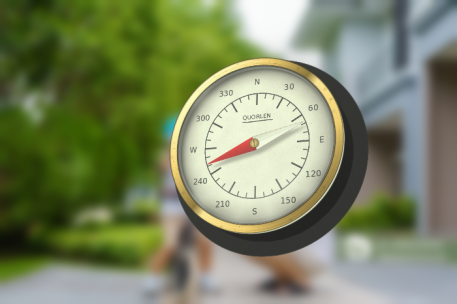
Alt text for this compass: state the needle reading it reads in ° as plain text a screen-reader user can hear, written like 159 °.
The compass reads 250 °
